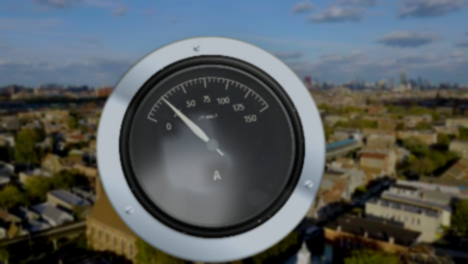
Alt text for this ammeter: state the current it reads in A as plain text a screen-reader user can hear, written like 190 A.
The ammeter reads 25 A
